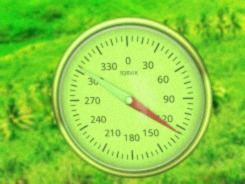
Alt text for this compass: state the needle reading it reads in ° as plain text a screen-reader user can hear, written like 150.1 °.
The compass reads 125 °
